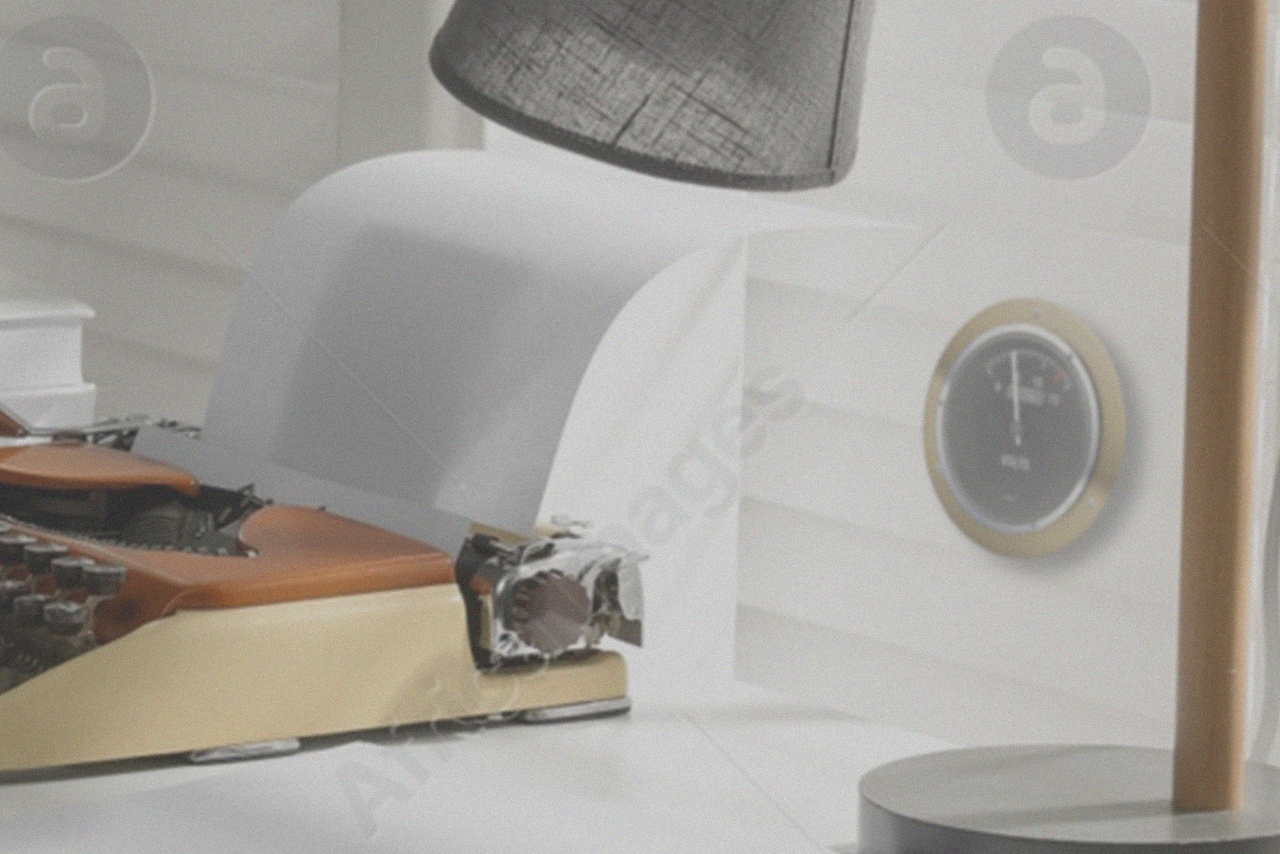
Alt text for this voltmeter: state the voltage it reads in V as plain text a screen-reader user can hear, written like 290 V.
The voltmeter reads 5 V
